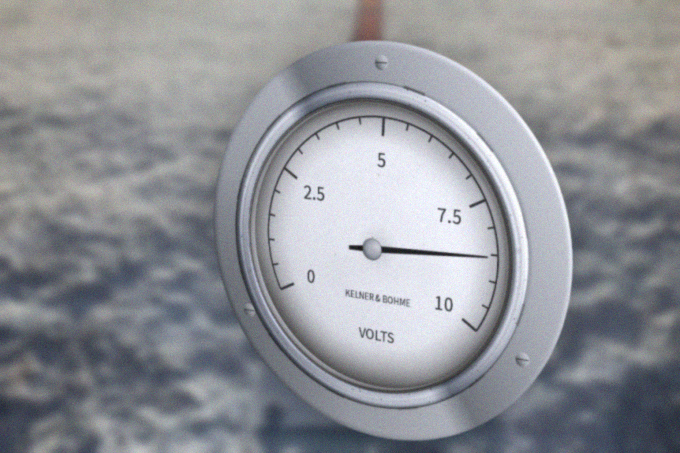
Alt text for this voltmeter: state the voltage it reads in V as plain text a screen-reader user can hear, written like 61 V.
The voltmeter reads 8.5 V
